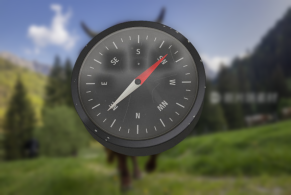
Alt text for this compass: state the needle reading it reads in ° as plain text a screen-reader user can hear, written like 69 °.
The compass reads 225 °
